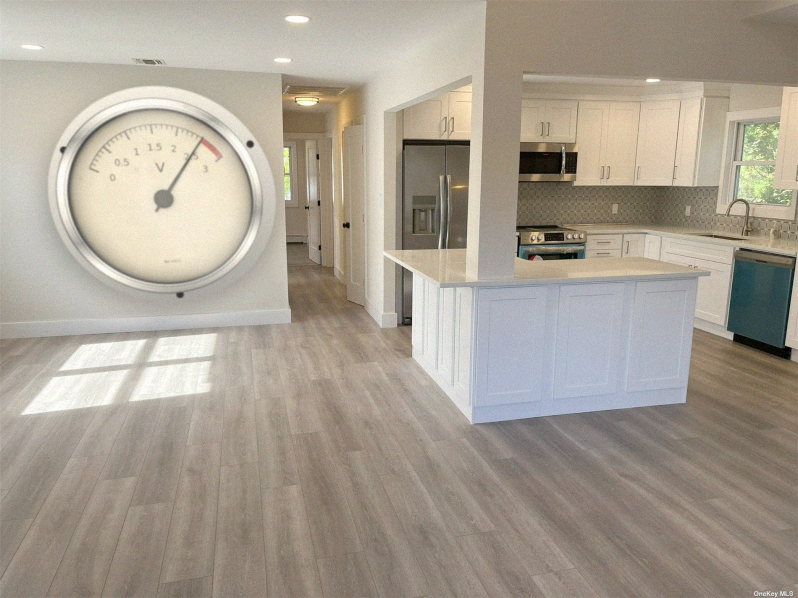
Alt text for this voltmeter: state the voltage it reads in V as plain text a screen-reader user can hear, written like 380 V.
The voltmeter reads 2.5 V
